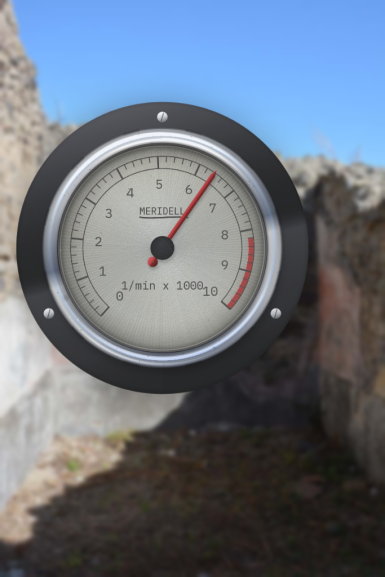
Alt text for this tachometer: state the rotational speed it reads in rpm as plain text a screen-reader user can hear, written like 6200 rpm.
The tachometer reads 6400 rpm
